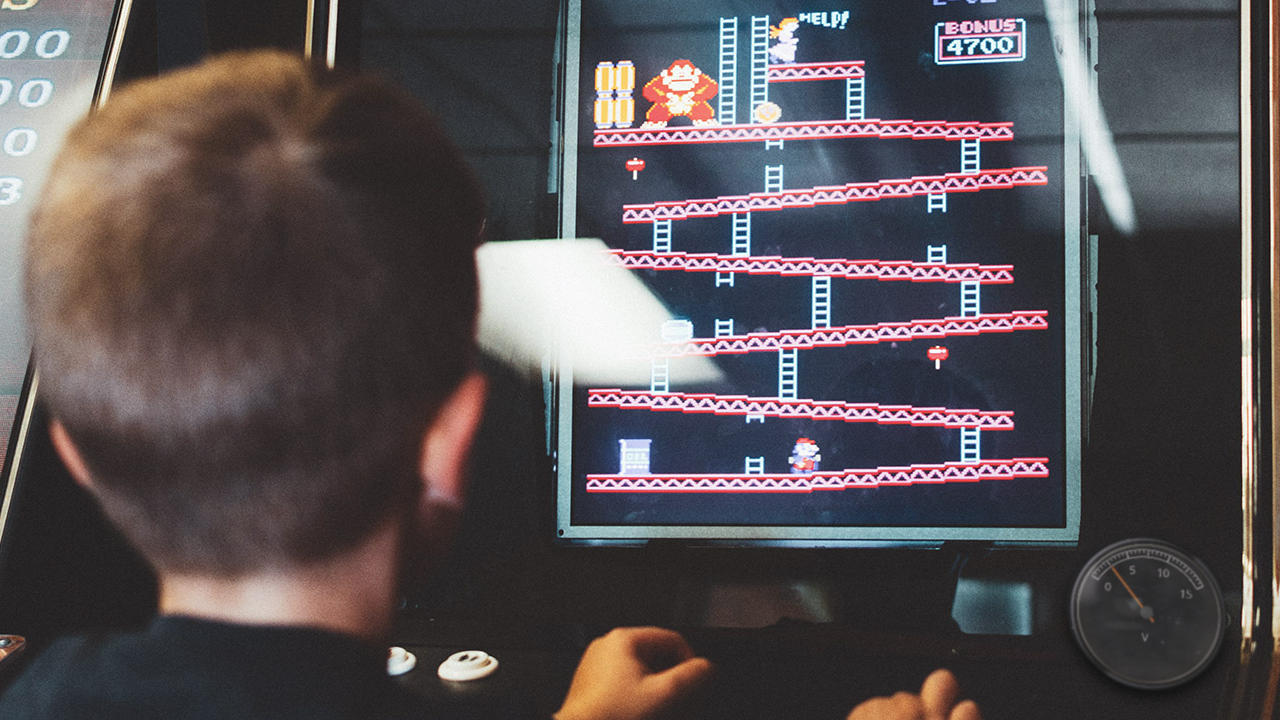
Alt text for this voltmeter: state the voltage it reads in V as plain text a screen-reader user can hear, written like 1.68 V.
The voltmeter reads 2.5 V
